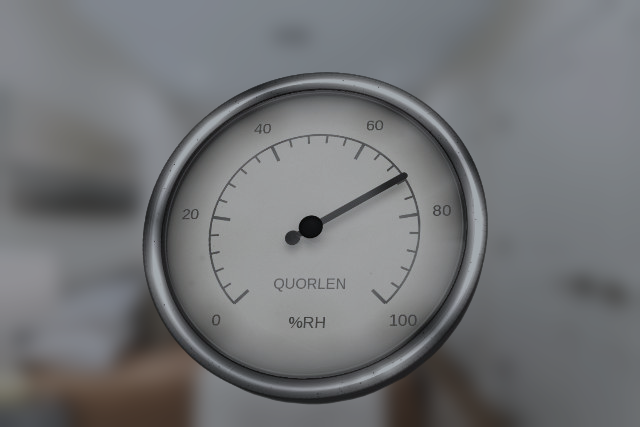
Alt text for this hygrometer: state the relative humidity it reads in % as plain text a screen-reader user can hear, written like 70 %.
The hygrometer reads 72 %
